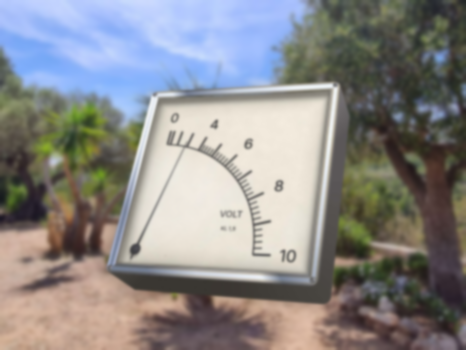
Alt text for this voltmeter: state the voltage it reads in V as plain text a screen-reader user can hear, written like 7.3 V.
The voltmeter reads 3 V
